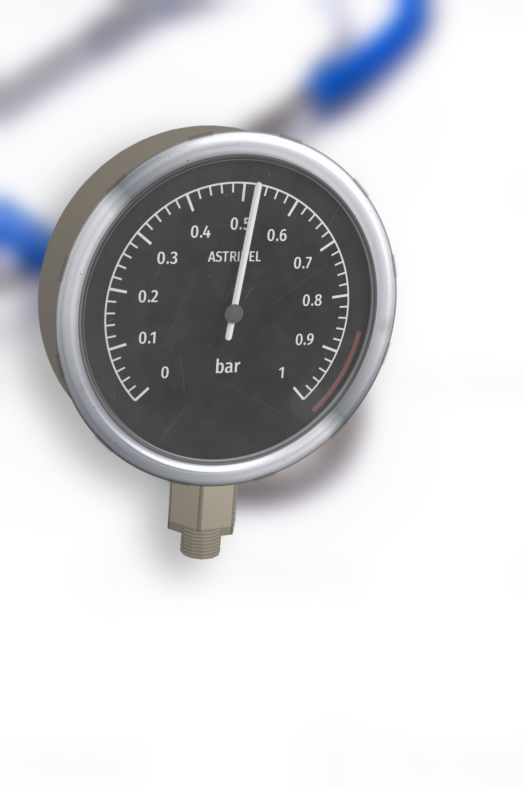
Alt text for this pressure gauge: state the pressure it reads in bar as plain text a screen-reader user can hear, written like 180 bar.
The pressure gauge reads 0.52 bar
